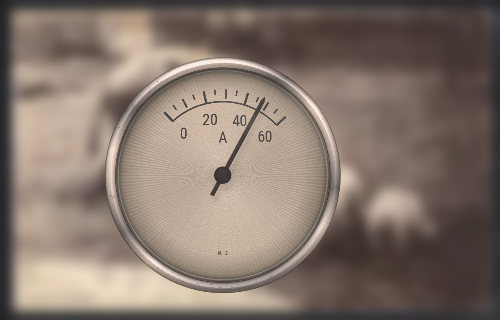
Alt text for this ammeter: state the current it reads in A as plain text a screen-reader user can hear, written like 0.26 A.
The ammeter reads 47.5 A
